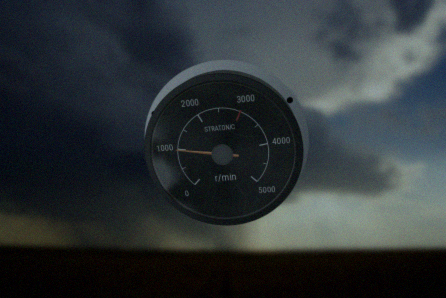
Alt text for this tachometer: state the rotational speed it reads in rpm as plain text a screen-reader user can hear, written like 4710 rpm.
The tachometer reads 1000 rpm
